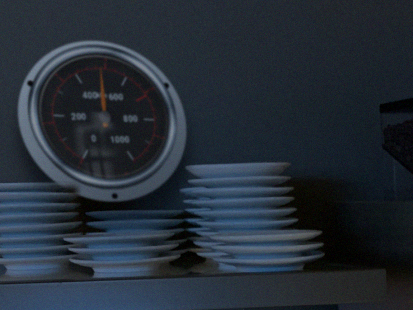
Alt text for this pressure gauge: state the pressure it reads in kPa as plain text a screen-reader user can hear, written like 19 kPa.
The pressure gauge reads 500 kPa
